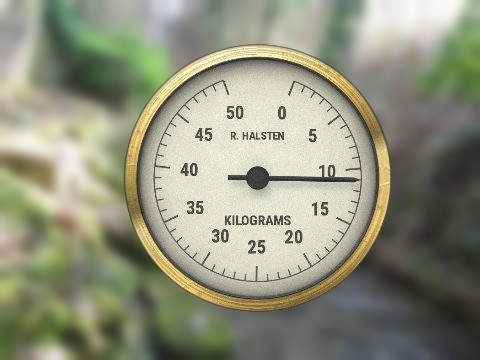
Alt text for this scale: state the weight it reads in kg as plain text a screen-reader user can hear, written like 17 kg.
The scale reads 11 kg
